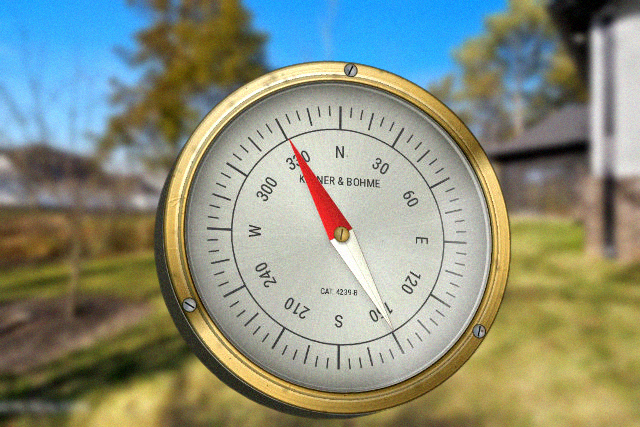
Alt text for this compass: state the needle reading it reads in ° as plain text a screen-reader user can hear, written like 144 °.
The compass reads 330 °
